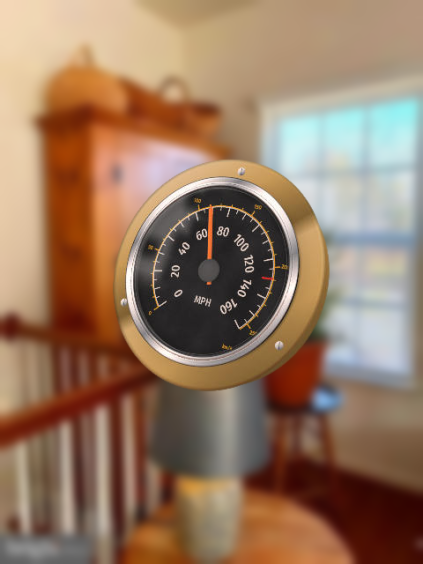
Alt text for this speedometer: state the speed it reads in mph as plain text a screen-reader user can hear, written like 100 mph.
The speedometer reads 70 mph
